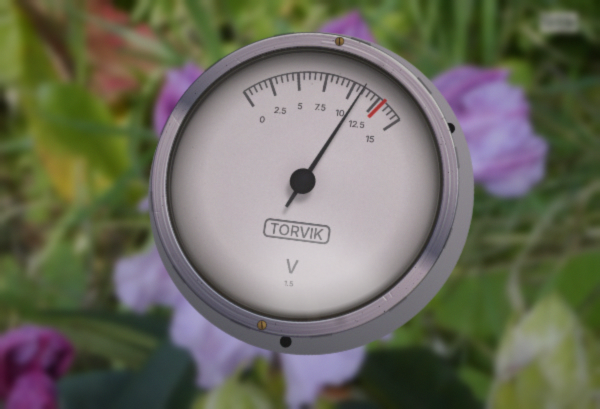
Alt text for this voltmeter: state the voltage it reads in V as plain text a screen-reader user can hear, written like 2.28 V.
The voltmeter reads 11 V
